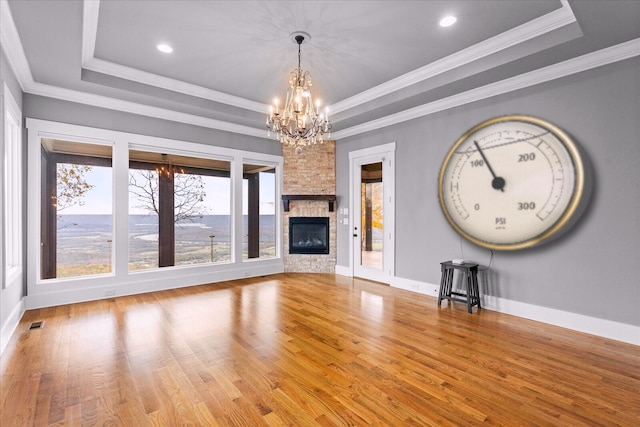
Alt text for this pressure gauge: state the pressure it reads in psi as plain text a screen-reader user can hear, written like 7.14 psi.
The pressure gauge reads 120 psi
